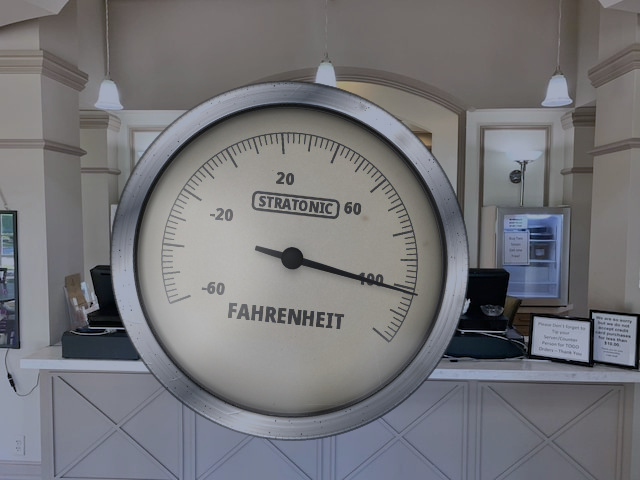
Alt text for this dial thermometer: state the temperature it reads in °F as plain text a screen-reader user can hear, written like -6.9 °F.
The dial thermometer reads 102 °F
